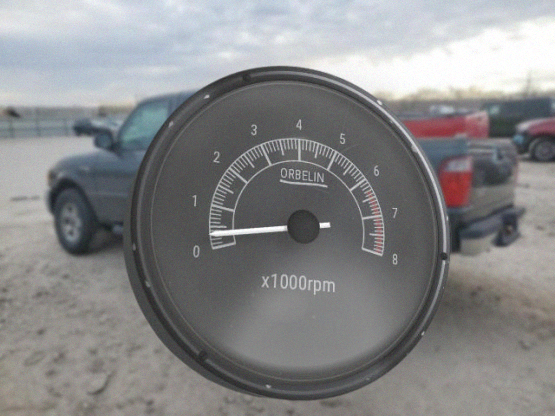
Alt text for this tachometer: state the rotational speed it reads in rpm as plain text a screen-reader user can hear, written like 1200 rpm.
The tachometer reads 300 rpm
